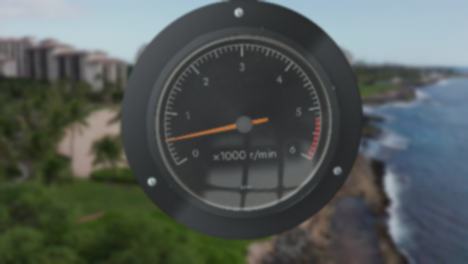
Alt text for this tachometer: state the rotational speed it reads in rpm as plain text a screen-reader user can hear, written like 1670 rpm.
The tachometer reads 500 rpm
